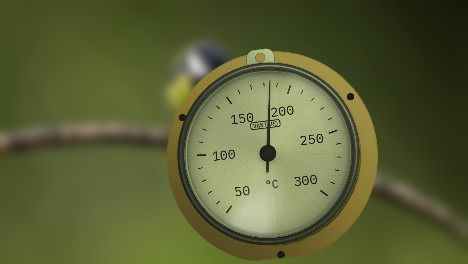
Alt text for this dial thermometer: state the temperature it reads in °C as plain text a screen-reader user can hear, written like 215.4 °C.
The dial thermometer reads 185 °C
